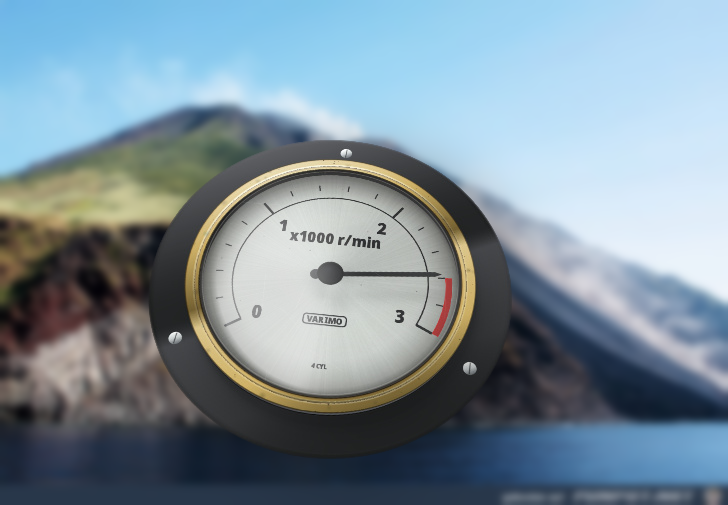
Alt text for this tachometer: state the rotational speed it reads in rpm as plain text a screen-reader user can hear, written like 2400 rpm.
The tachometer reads 2600 rpm
